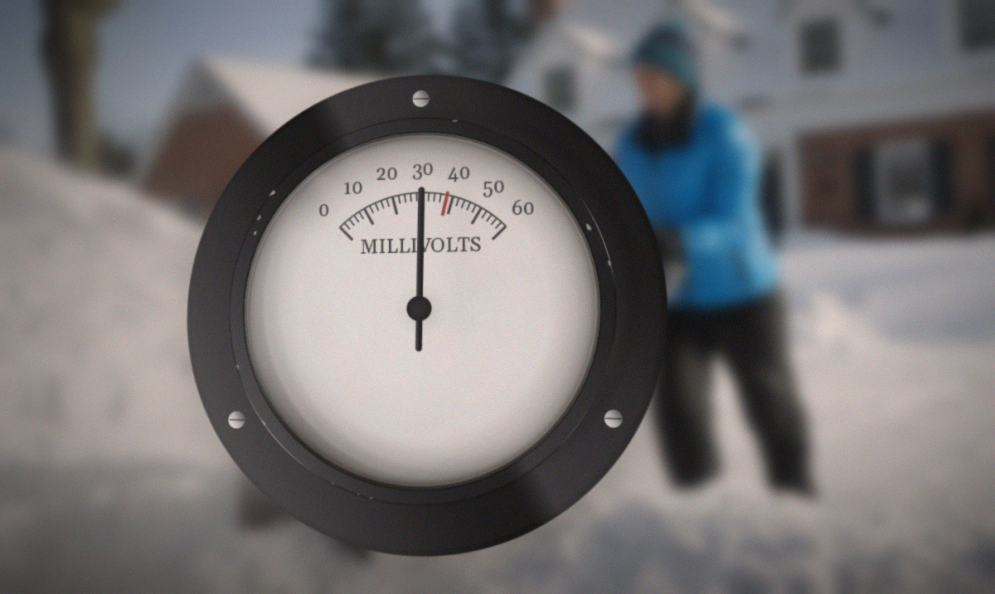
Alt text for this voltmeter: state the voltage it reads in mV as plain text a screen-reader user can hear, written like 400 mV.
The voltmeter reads 30 mV
